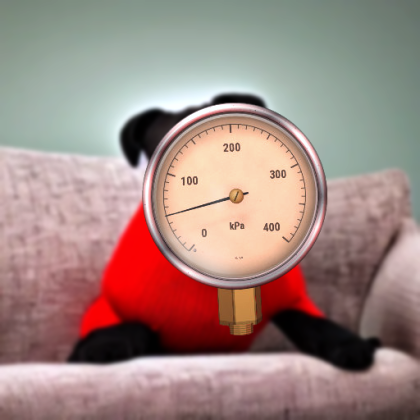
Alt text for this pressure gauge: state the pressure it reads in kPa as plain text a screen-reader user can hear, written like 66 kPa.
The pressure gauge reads 50 kPa
